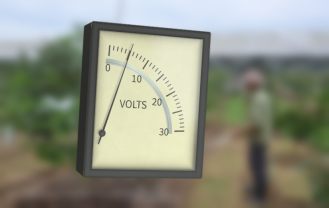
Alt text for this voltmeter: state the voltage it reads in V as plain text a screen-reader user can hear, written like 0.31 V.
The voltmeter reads 5 V
